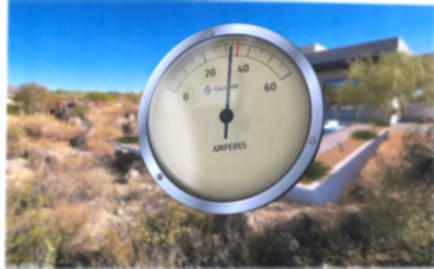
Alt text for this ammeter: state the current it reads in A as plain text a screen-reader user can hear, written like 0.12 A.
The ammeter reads 32.5 A
